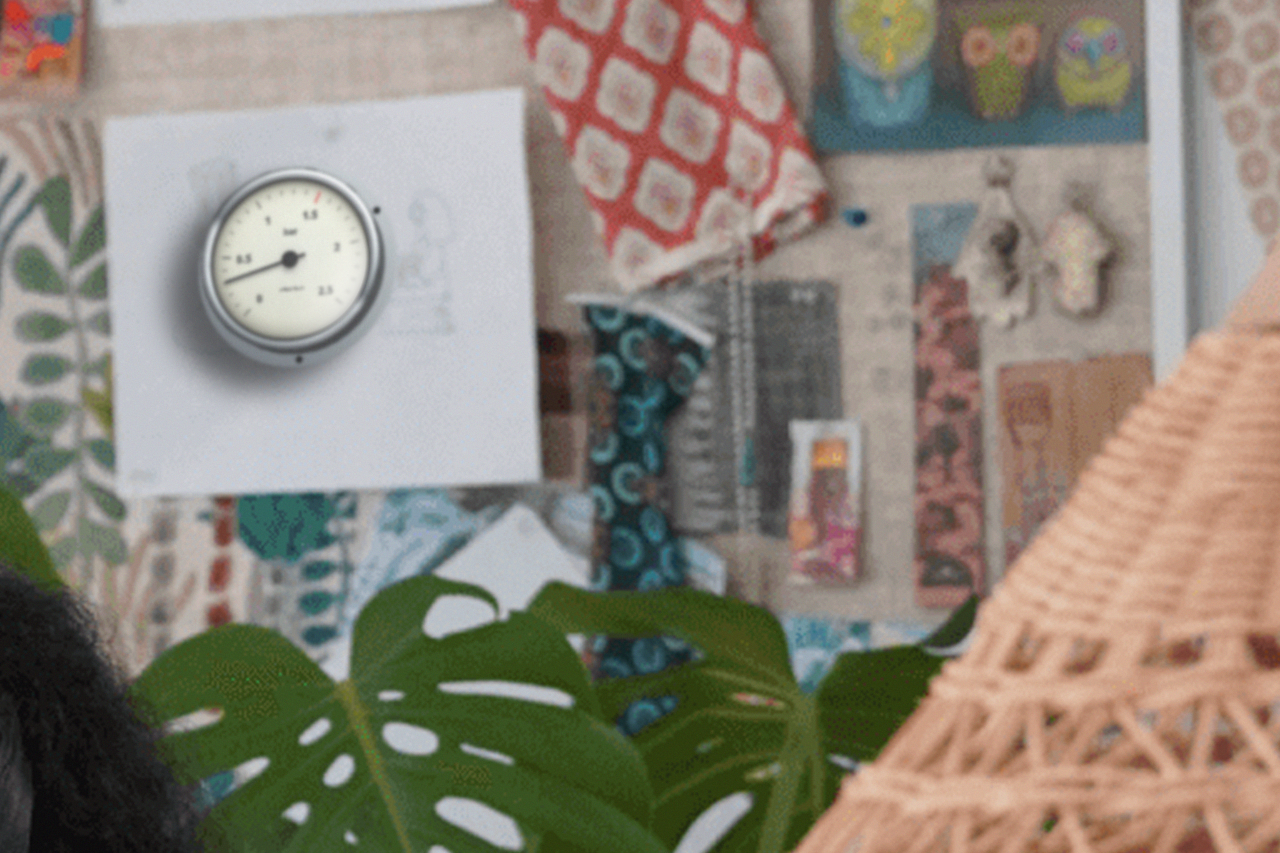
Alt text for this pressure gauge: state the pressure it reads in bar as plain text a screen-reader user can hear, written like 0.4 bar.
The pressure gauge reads 0.3 bar
